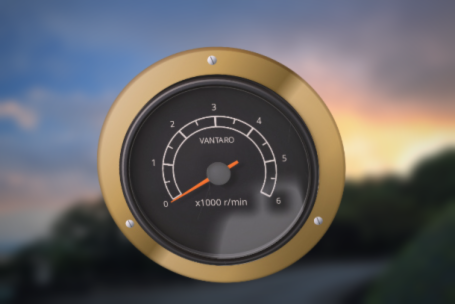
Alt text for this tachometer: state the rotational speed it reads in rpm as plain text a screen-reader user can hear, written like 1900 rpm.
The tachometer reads 0 rpm
